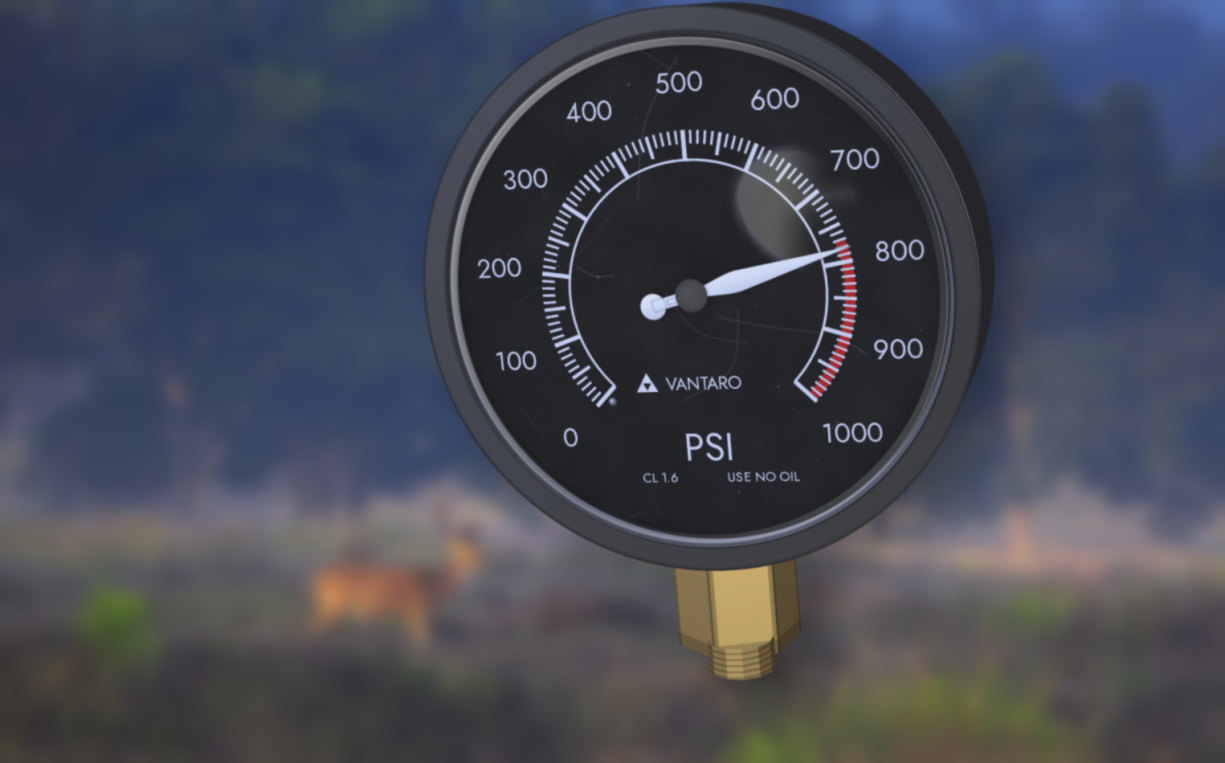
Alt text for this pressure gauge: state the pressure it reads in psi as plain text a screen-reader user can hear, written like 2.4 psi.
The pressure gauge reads 780 psi
